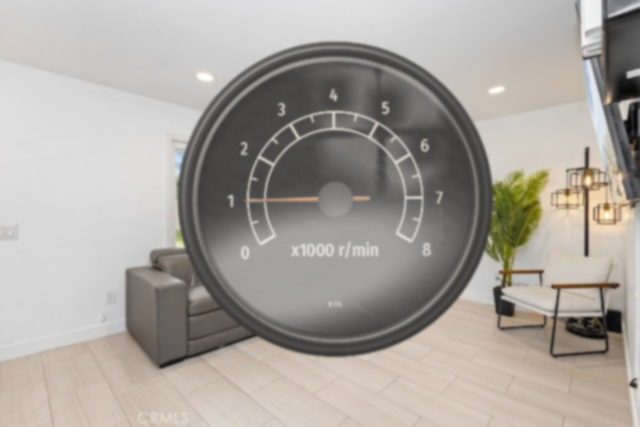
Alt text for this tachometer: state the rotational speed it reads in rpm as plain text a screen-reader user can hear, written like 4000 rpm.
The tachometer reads 1000 rpm
